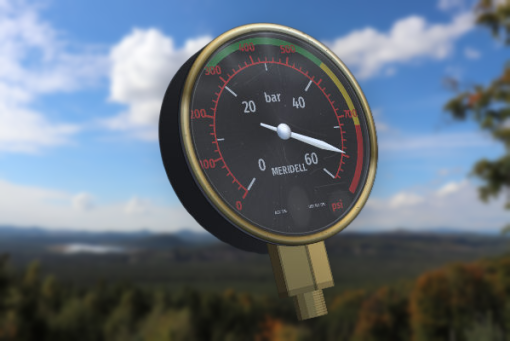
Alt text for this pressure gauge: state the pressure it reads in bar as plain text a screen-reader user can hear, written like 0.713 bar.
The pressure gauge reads 55 bar
